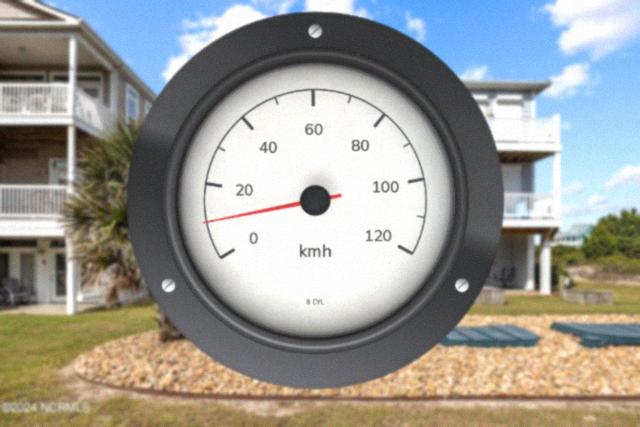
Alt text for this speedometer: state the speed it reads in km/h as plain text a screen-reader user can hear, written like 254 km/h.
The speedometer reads 10 km/h
